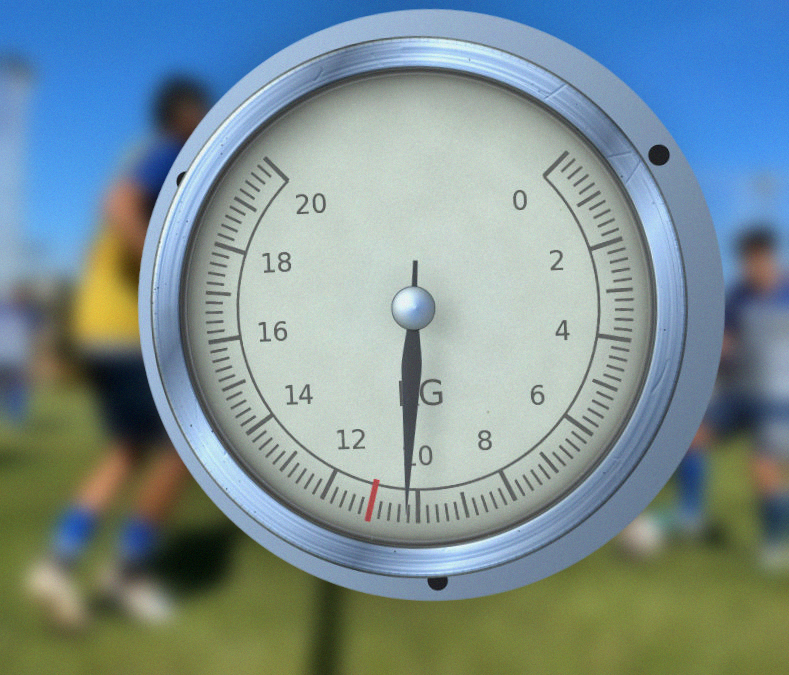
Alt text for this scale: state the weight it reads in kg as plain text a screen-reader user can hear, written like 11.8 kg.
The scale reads 10.2 kg
